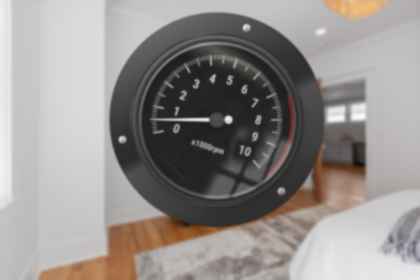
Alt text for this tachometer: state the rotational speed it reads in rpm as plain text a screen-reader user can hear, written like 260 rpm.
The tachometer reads 500 rpm
